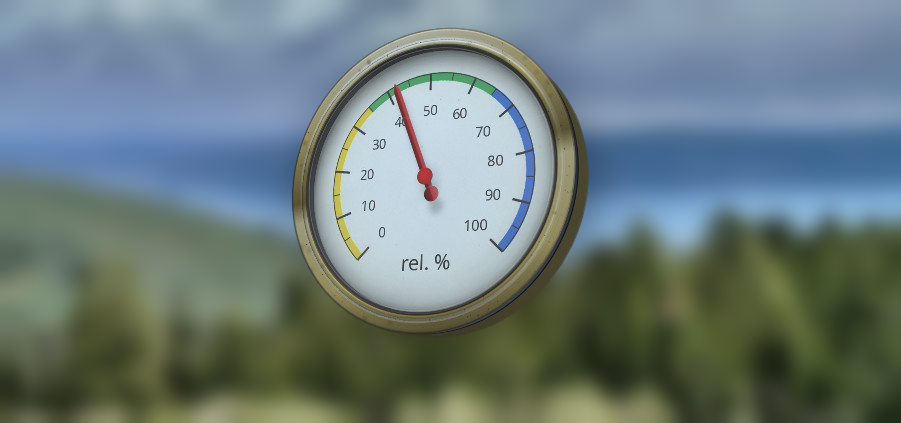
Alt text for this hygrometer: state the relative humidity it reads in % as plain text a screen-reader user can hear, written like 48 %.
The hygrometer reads 42.5 %
